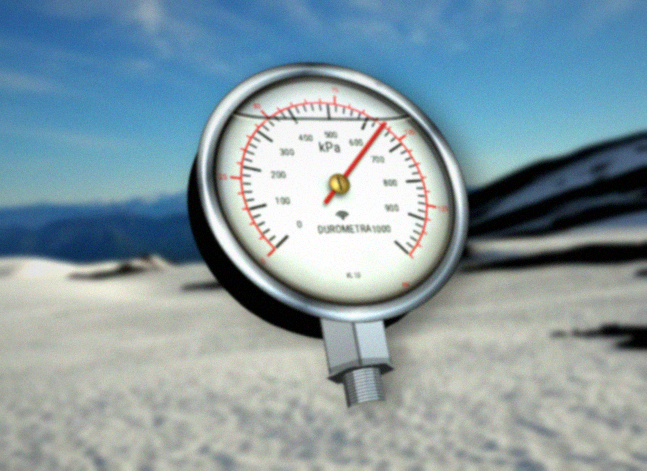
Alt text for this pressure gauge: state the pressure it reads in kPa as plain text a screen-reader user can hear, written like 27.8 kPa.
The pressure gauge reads 640 kPa
